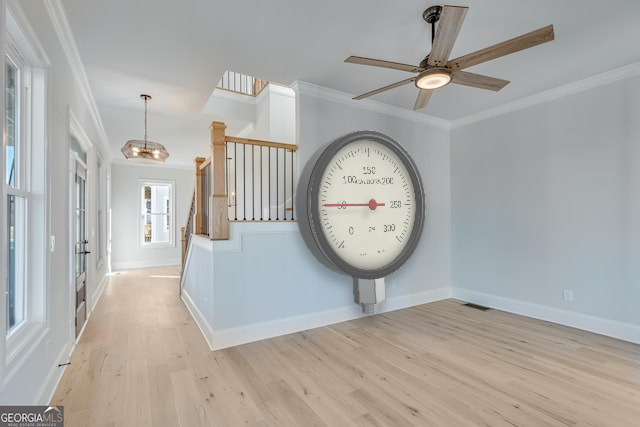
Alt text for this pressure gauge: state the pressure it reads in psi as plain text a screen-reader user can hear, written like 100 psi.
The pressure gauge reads 50 psi
